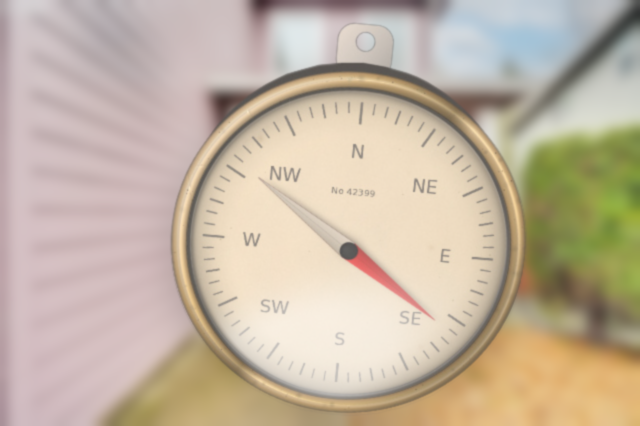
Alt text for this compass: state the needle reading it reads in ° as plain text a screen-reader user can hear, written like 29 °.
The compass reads 125 °
